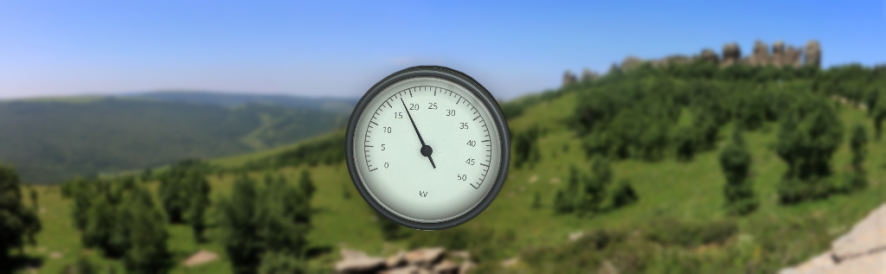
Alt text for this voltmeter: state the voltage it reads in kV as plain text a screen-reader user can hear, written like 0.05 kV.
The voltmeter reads 18 kV
